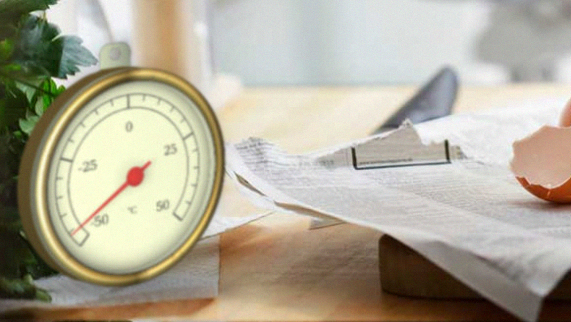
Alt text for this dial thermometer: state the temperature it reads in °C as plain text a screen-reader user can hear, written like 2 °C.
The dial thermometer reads -45 °C
